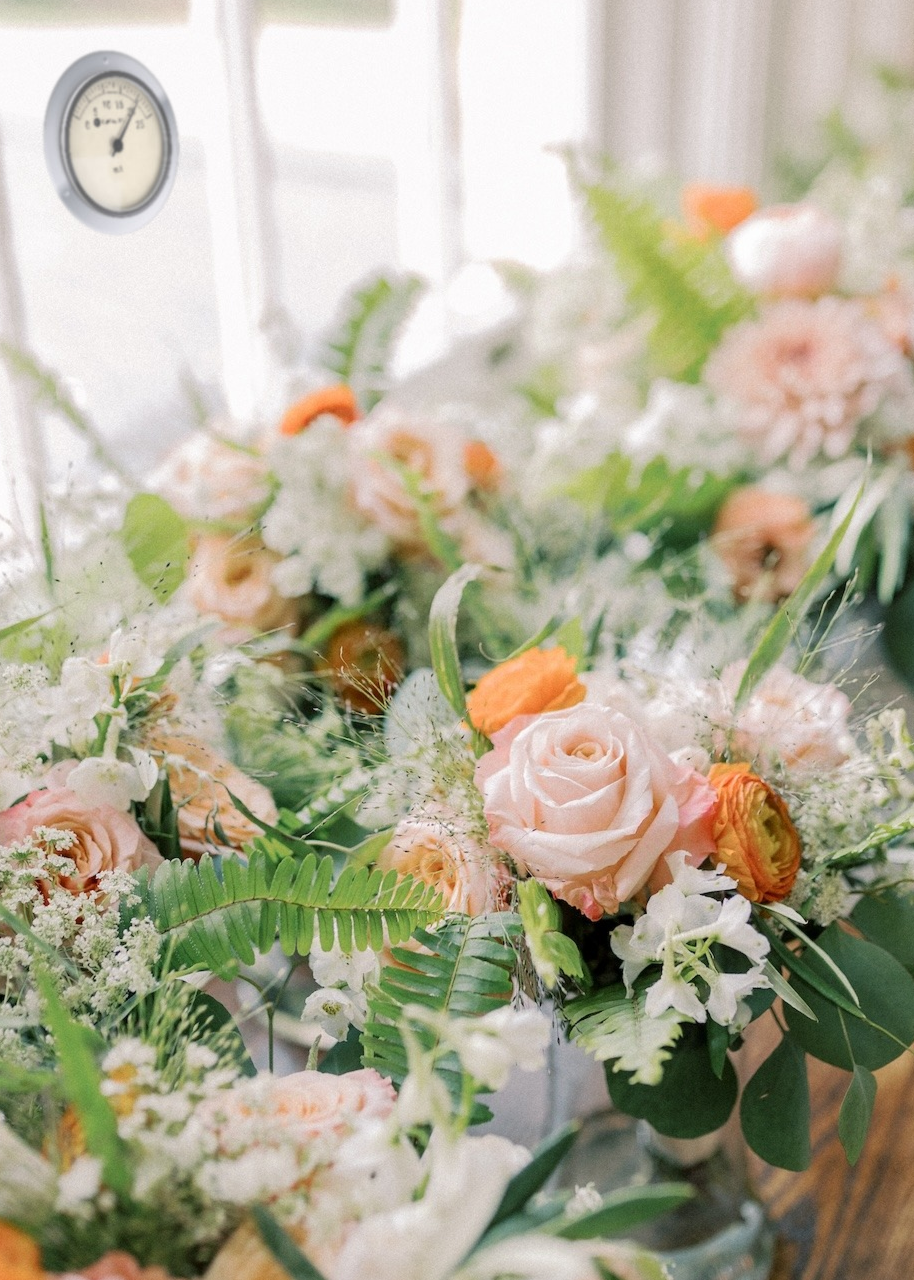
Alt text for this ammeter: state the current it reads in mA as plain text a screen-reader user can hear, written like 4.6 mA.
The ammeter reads 20 mA
